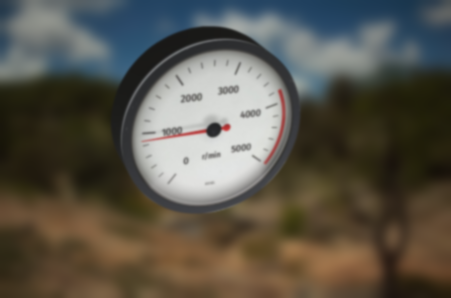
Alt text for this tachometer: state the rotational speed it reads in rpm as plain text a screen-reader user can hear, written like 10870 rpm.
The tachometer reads 900 rpm
